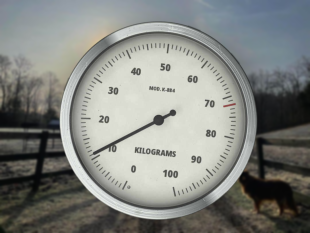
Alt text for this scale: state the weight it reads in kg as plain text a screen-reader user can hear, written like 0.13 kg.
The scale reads 11 kg
